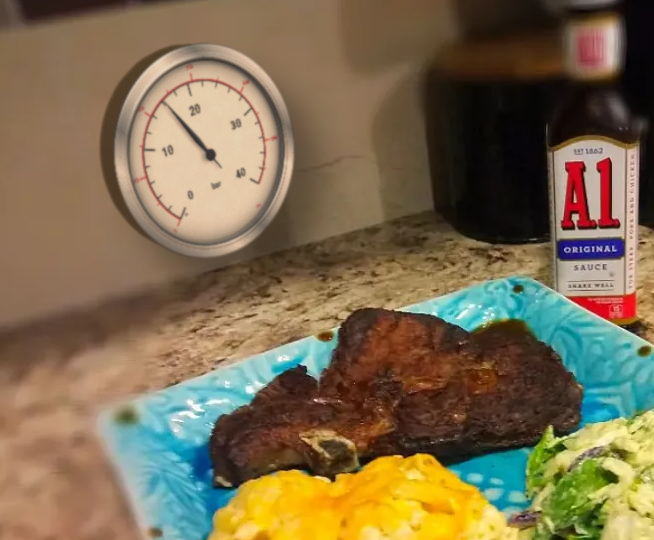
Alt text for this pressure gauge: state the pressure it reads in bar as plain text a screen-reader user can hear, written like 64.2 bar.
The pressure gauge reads 16 bar
